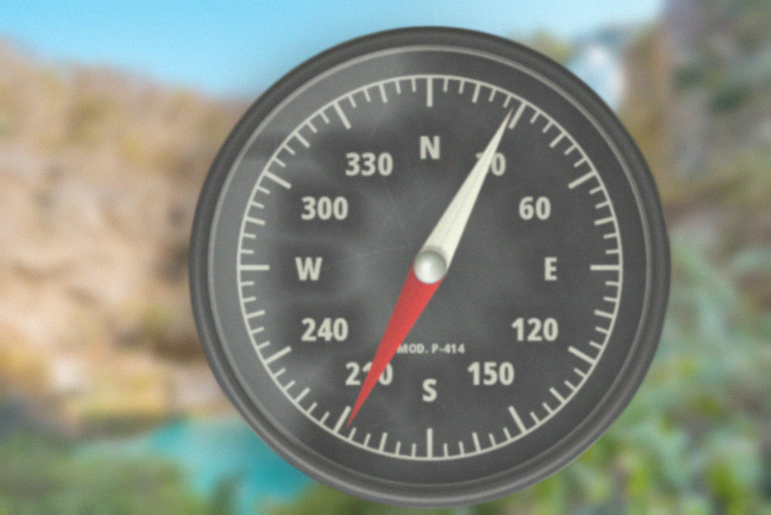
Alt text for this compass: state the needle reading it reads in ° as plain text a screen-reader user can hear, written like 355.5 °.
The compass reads 207.5 °
